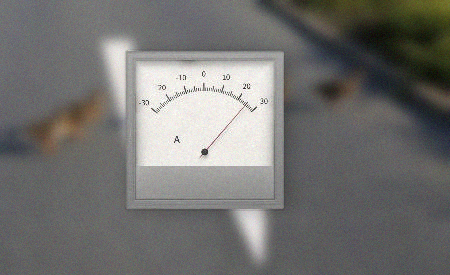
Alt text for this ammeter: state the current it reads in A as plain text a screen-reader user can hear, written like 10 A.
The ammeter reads 25 A
